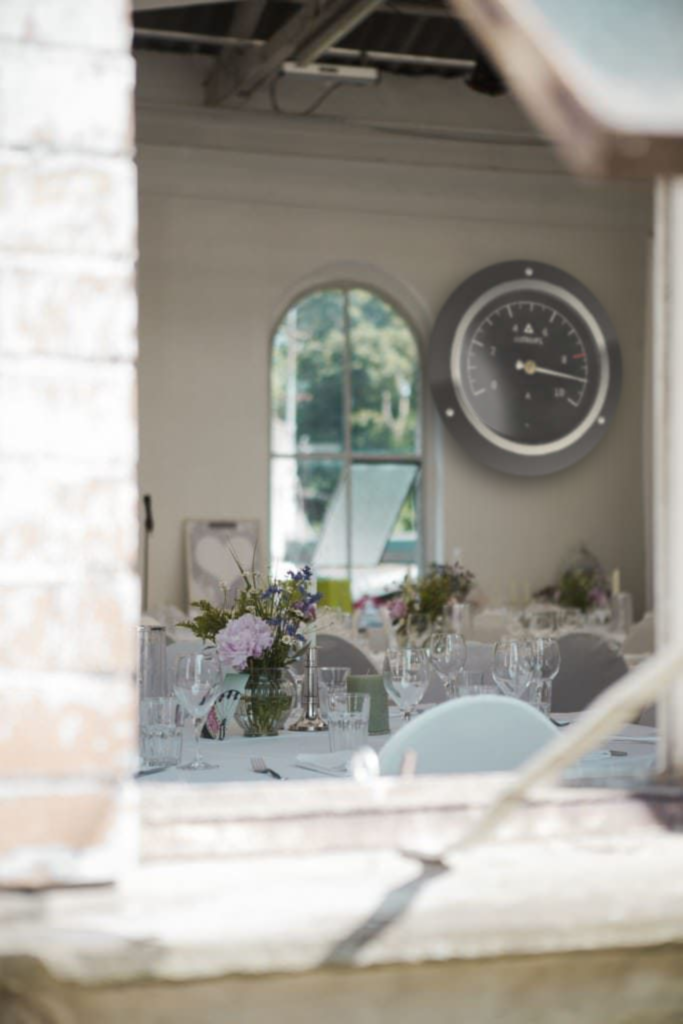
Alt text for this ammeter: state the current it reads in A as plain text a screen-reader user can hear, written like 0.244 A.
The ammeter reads 9 A
